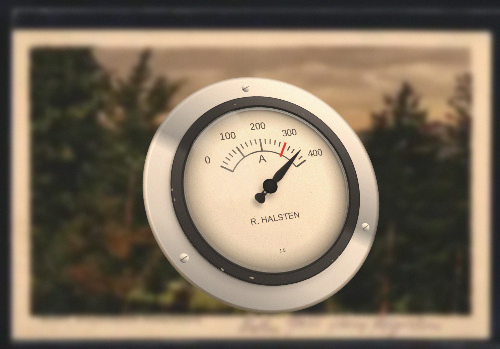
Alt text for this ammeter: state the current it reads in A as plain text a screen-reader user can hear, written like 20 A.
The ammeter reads 360 A
